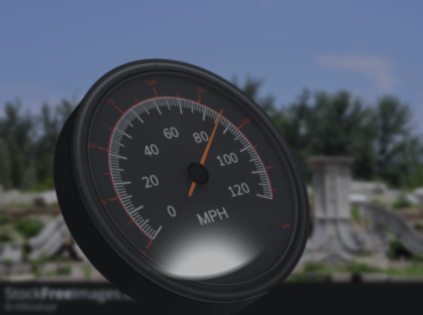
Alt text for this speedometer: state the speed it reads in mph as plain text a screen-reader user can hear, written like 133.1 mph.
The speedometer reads 85 mph
